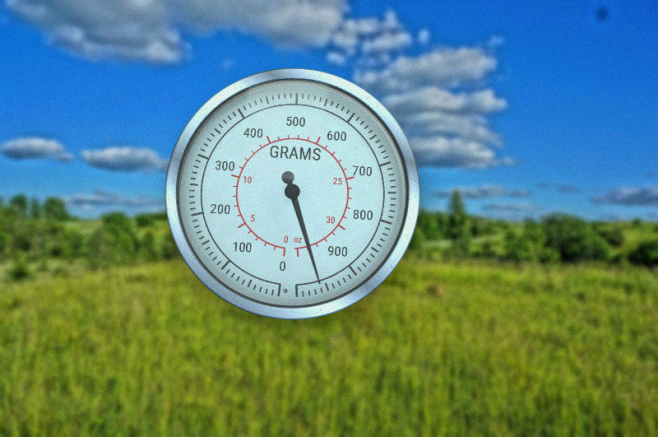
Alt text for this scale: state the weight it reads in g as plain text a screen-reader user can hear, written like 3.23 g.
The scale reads 960 g
